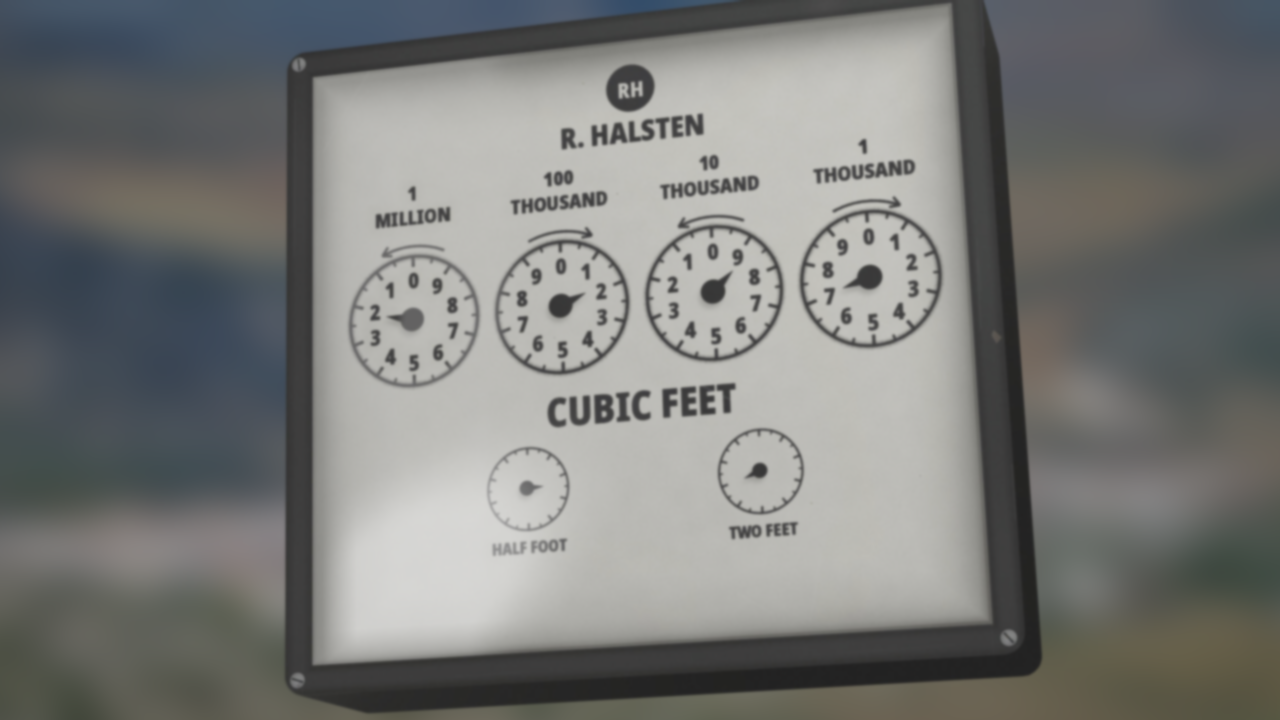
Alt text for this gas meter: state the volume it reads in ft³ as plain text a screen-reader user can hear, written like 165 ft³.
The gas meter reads 218700 ft³
